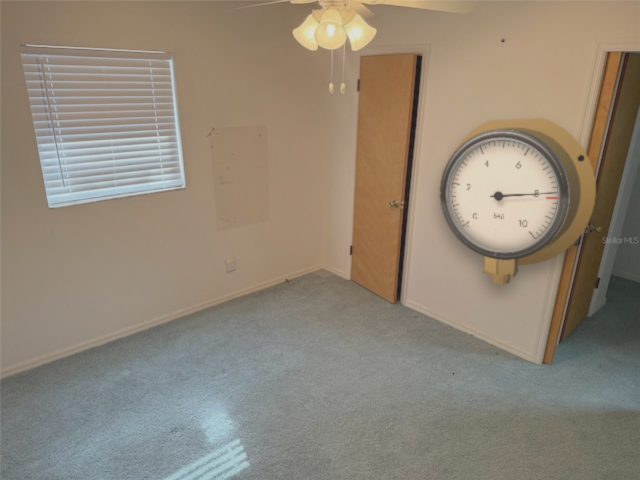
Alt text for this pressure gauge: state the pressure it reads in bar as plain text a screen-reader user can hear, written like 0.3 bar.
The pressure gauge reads 8 bar
